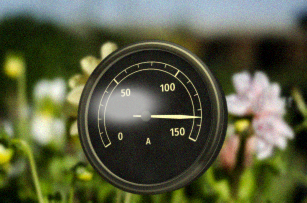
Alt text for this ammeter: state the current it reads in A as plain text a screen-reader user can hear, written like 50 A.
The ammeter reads 135 A
